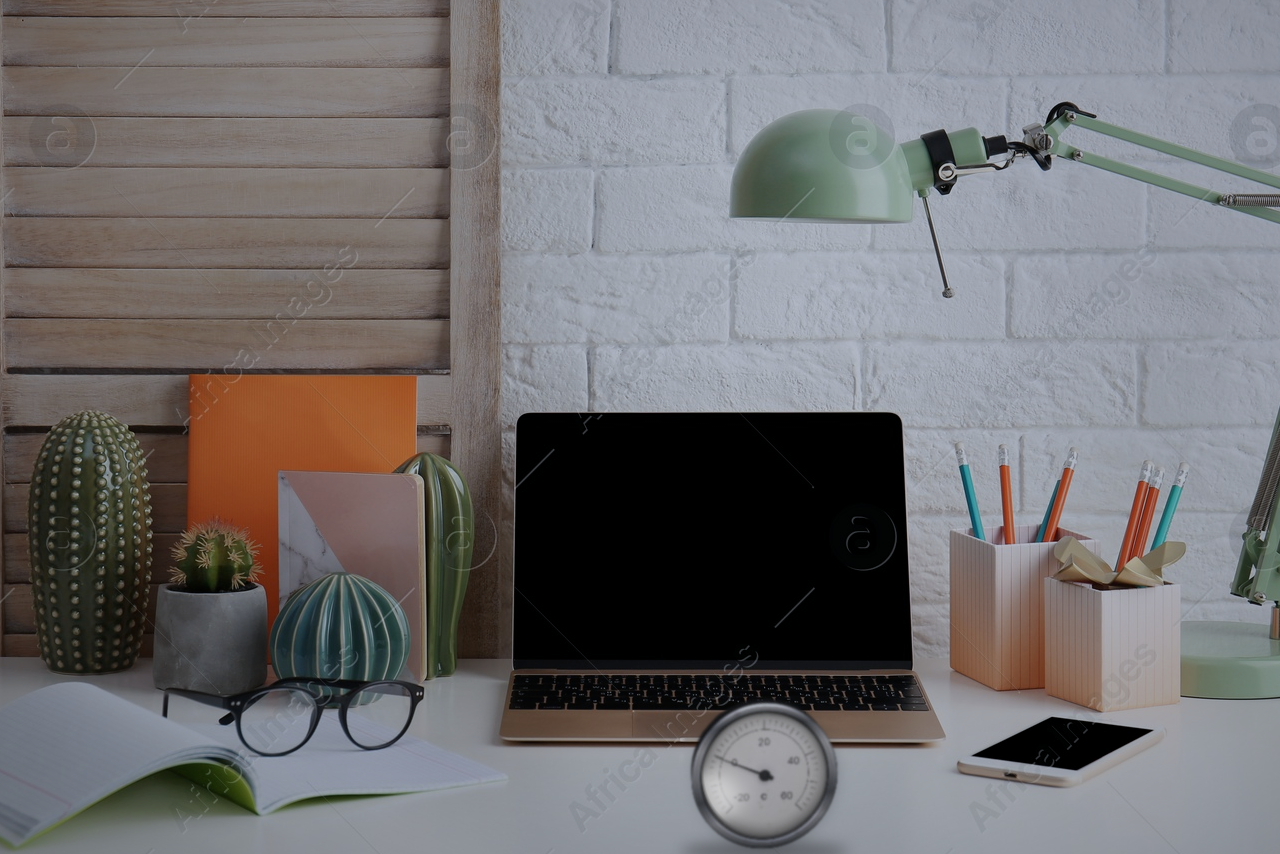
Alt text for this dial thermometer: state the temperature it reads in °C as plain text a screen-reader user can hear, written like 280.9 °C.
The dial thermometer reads 0 °C
